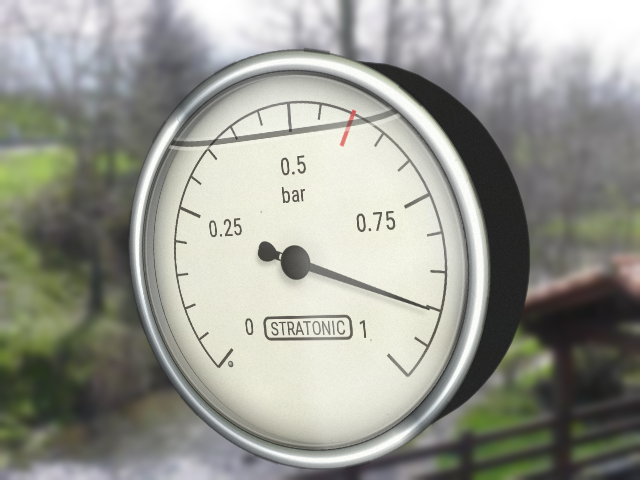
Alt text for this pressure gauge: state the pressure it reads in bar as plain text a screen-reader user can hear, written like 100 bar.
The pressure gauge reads 0.9 bar
